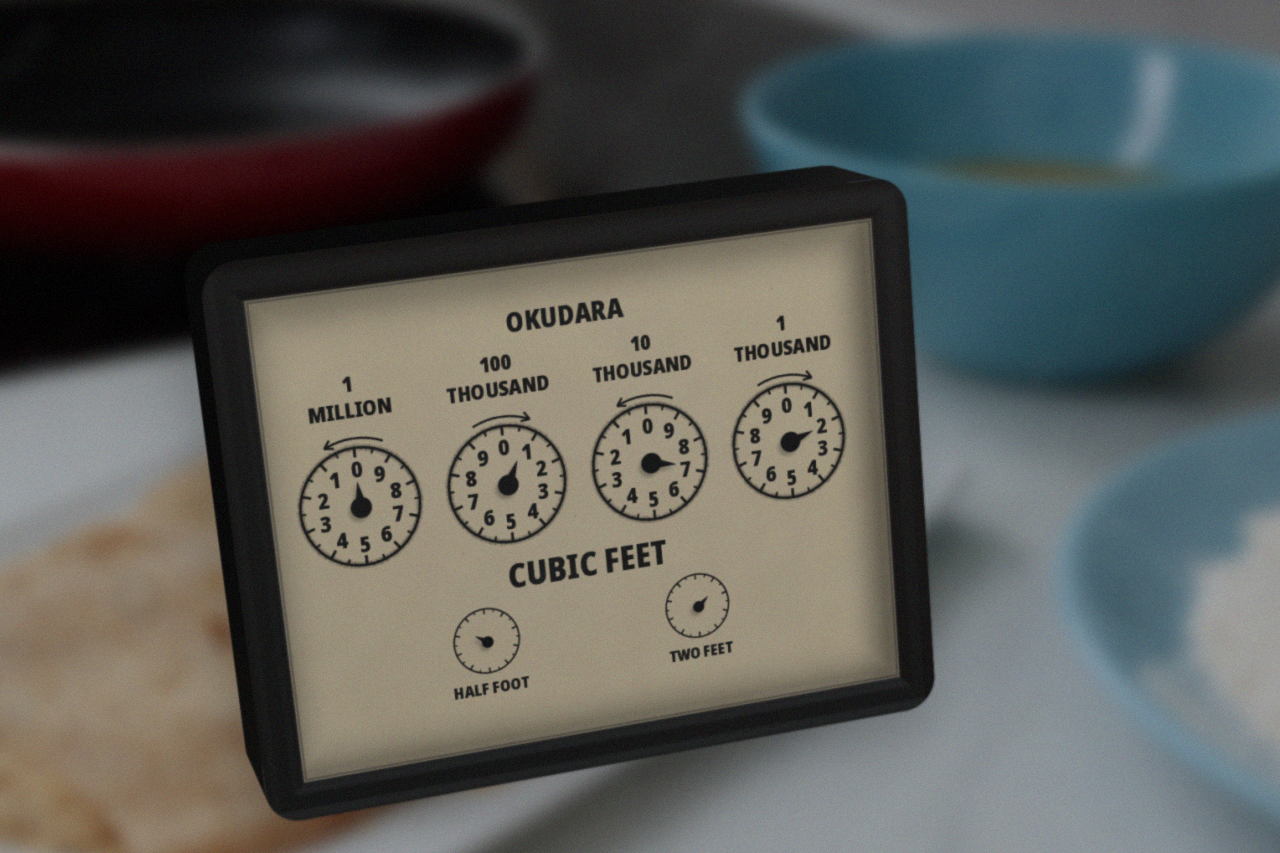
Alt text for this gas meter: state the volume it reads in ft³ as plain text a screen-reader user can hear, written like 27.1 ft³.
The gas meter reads 7200 ft³
